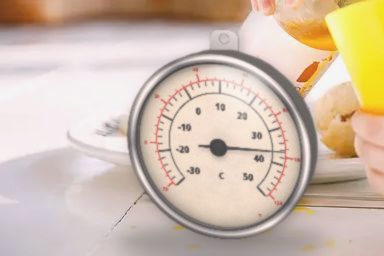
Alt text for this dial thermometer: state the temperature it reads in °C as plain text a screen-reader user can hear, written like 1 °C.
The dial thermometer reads 36 °C
